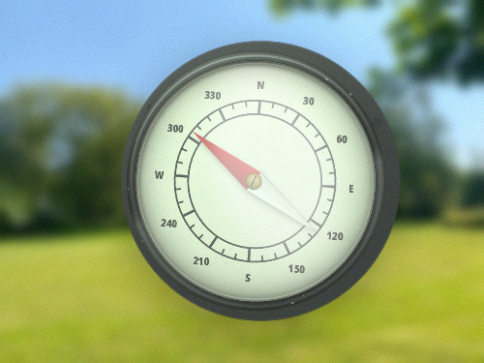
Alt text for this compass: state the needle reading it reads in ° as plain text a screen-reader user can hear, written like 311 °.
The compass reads 305 °
